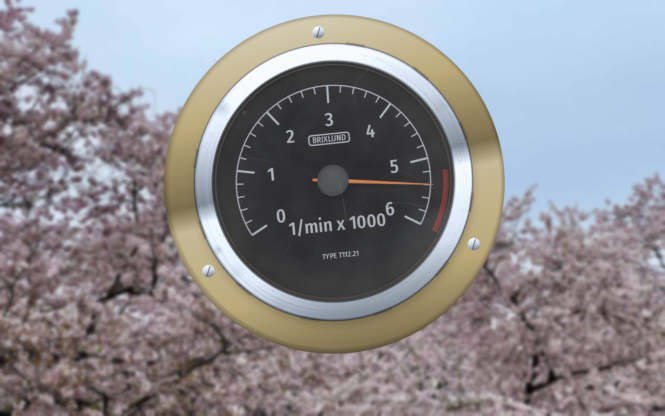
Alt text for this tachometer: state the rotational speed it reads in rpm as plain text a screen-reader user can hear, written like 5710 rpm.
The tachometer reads 5400 rpm
